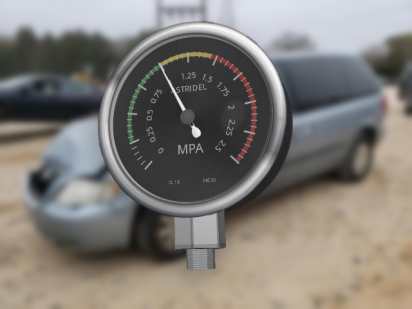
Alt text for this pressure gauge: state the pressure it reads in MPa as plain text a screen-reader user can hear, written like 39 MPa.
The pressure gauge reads 1 MPa
